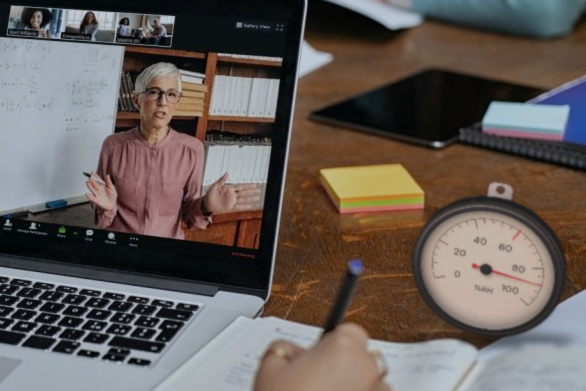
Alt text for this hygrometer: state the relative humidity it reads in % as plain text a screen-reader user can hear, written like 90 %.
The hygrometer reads 88 %
